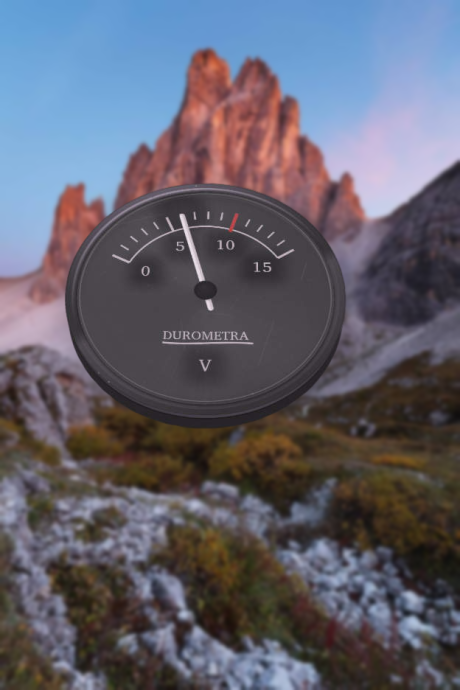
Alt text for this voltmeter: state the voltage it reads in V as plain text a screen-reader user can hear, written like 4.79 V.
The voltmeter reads 6 V
